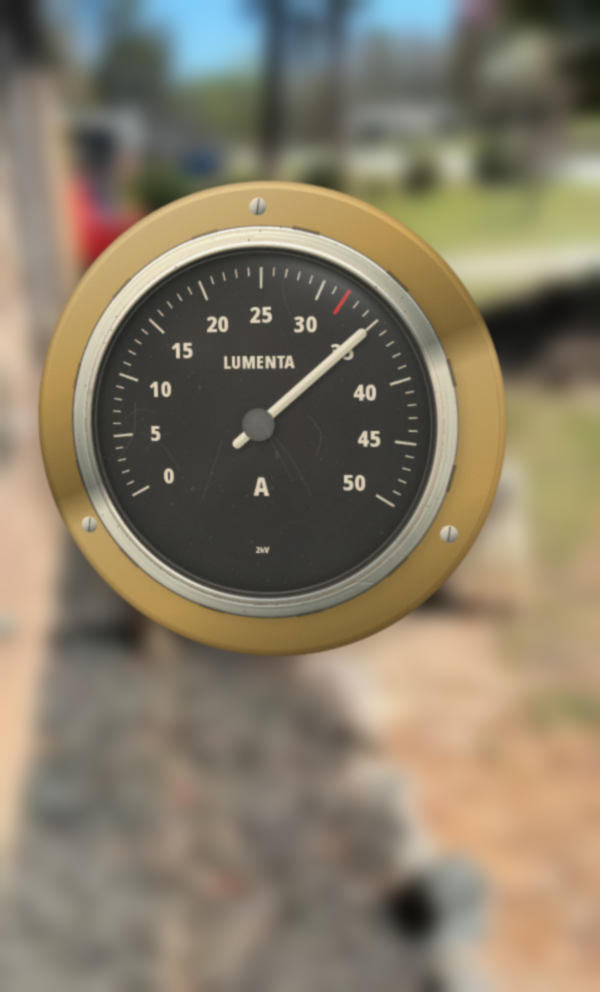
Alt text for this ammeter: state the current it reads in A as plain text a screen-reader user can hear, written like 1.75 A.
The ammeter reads 35 A
